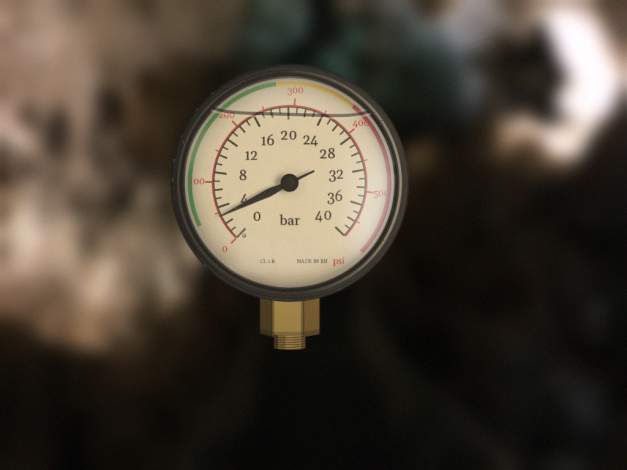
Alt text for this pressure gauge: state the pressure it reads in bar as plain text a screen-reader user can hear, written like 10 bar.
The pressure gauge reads 3 bar
